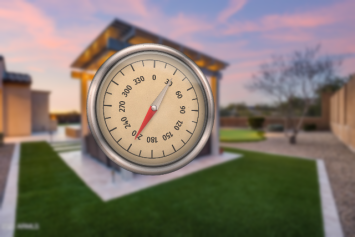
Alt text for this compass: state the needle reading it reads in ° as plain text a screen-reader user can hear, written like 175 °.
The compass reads 210 °
